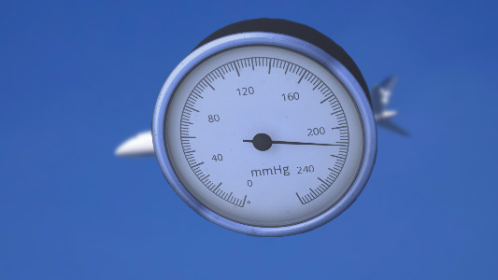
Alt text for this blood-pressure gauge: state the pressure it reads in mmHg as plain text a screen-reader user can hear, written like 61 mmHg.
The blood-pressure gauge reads 210 mmHg
